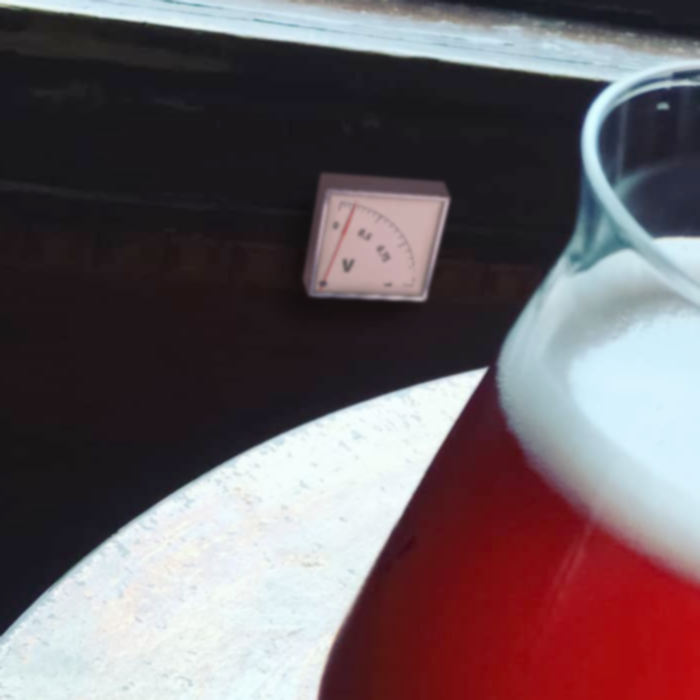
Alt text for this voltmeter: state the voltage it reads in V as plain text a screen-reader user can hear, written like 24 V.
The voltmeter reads 0.25 V
